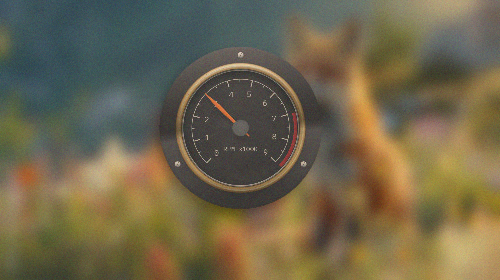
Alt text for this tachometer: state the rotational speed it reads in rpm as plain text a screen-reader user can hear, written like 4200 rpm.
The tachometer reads 3000 rpm
